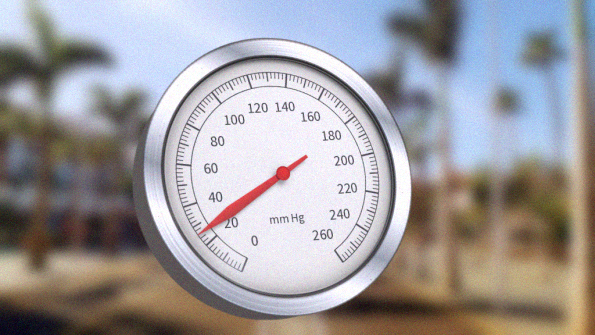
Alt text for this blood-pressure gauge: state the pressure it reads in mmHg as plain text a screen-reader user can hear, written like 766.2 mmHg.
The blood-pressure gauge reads 26 mmHg
